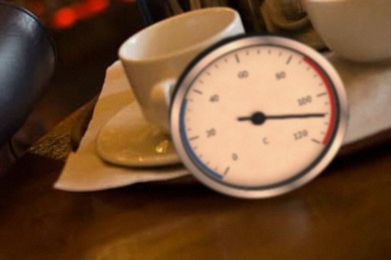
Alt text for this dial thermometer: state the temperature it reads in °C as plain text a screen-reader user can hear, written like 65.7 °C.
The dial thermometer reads 108 °C
